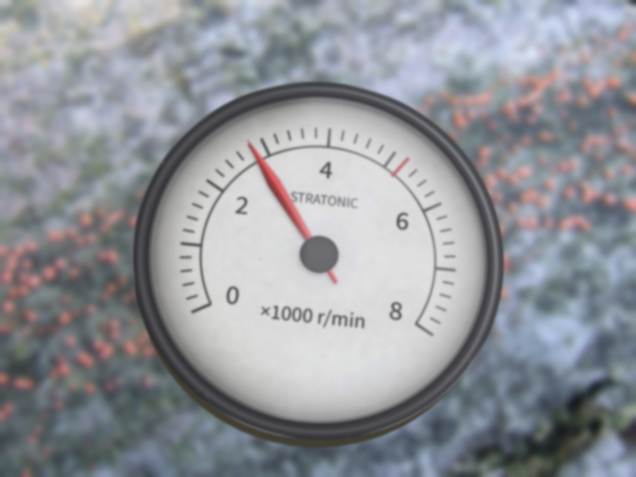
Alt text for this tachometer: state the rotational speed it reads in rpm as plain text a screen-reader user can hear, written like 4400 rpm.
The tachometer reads 2800 rpm
